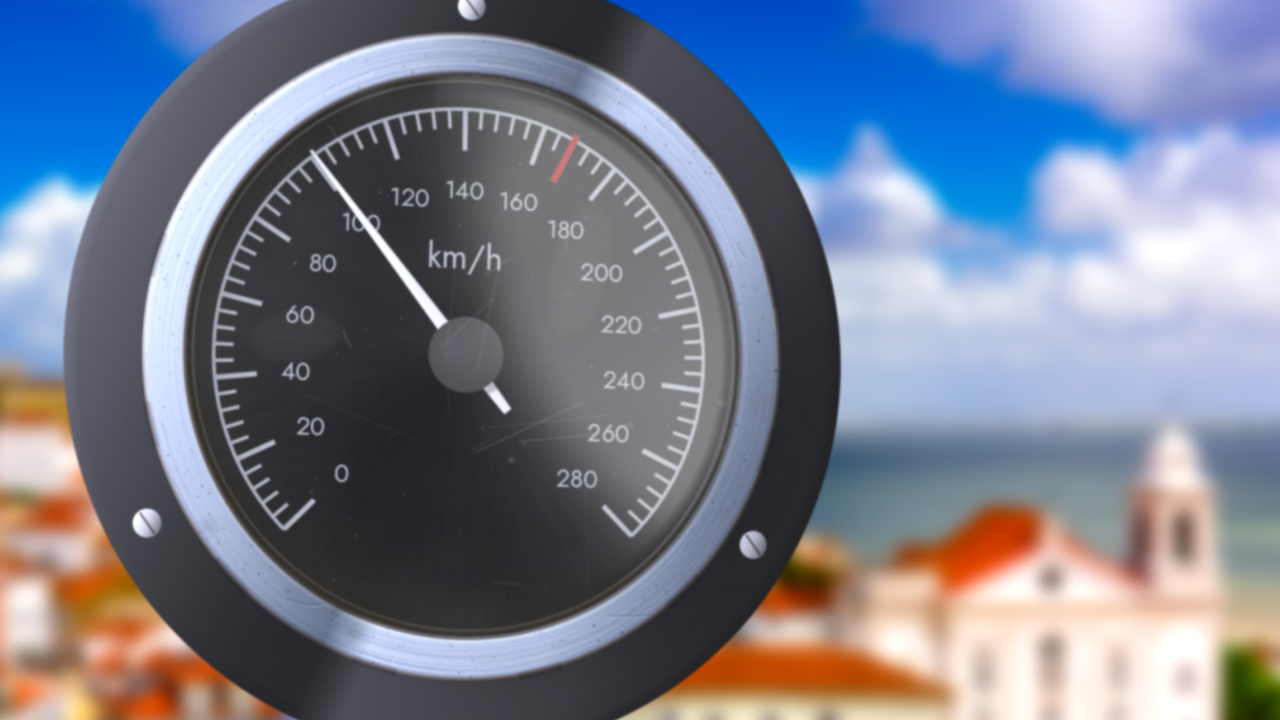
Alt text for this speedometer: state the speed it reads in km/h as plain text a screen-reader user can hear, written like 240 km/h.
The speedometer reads 100 km/h
